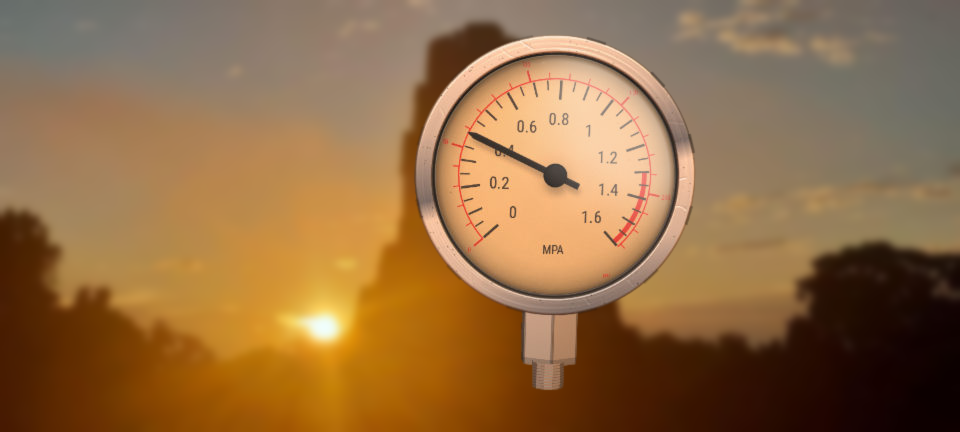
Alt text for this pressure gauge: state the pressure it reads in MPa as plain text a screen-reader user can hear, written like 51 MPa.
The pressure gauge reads 0.4 MPa
